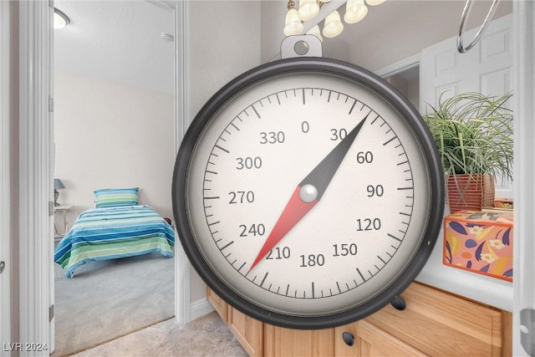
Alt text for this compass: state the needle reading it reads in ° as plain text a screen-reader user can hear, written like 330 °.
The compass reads 220 °
